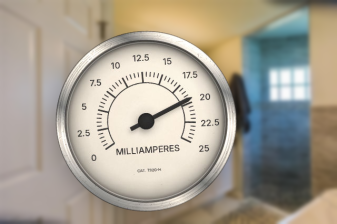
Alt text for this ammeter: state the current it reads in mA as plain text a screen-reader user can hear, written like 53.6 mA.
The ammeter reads 19.5 mA
